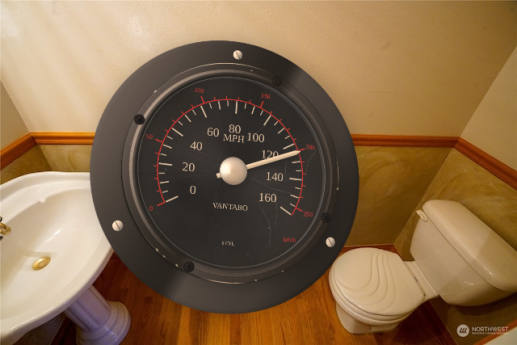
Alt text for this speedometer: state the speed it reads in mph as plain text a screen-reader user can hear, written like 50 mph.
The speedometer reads 125 mph
